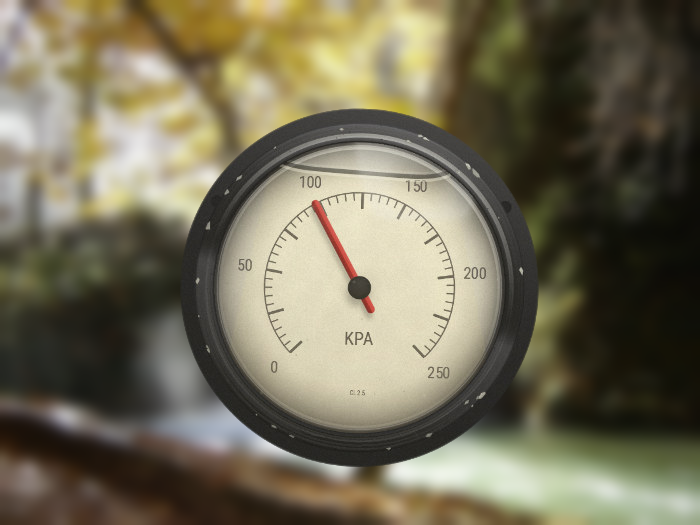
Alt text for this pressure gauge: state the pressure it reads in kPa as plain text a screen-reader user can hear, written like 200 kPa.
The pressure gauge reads 97.5 kPa
